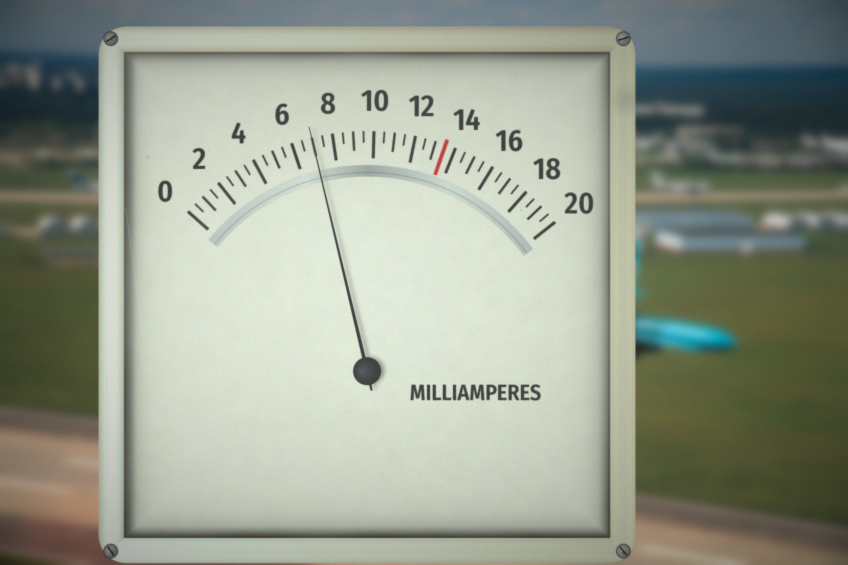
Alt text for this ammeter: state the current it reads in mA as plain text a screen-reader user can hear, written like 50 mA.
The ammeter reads 7 mA
